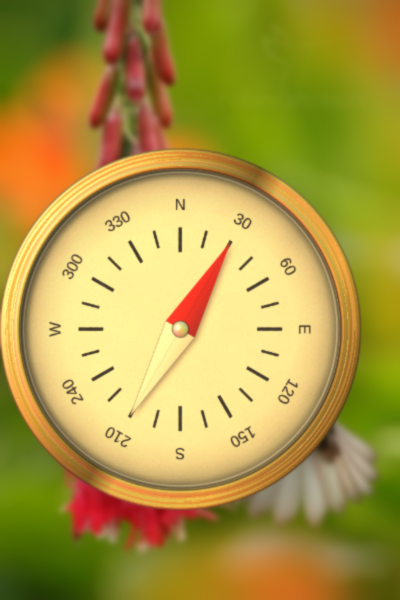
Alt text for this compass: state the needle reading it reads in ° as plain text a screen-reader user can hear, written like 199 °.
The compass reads 30 °
